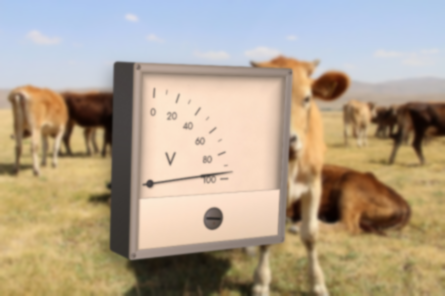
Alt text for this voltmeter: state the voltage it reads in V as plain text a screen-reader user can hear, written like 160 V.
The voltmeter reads 95 V
